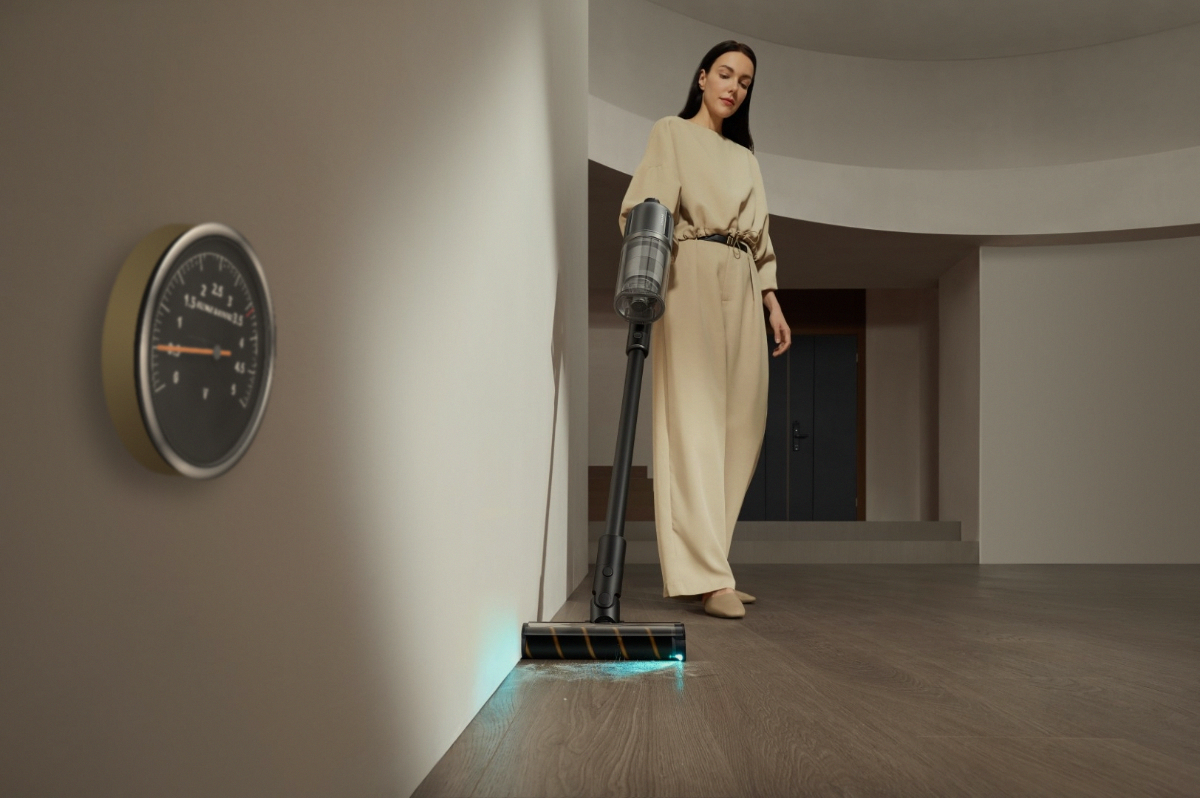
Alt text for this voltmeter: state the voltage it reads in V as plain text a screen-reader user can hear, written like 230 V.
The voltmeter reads 0.5 V
